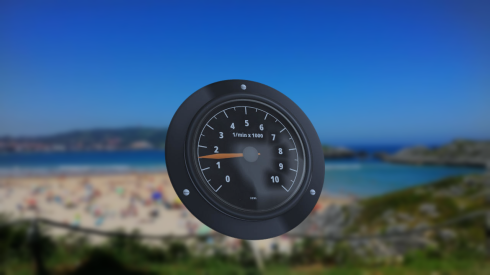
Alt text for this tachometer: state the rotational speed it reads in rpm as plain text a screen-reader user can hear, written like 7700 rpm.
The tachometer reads 1500 rpm
